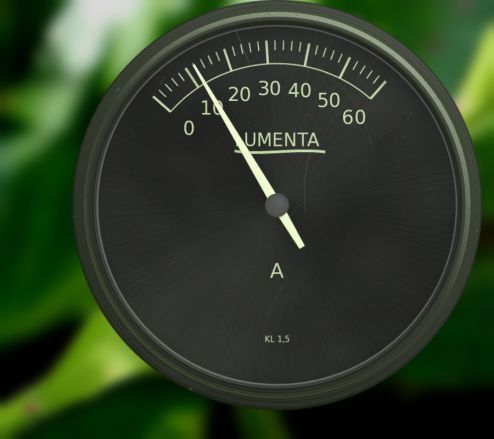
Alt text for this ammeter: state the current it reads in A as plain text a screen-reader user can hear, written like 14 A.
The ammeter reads 12 A
